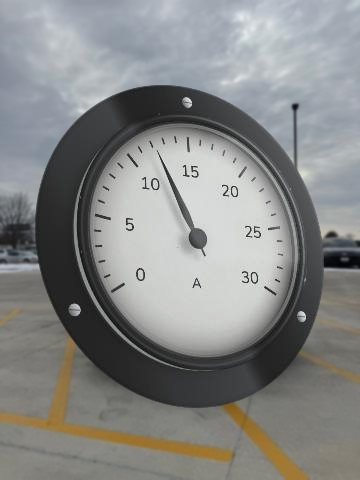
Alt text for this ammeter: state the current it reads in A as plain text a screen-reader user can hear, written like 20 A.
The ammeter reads 12 A
